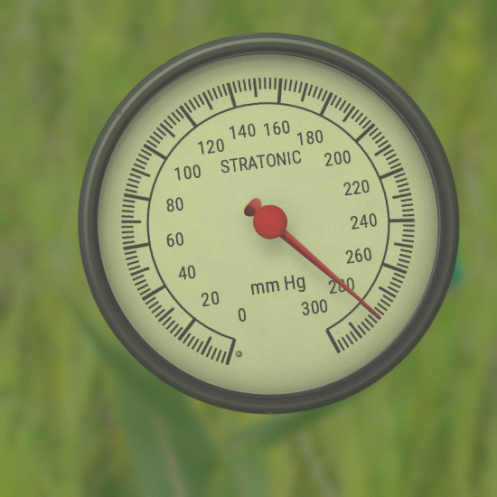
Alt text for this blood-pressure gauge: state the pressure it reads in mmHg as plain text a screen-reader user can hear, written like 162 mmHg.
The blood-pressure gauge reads 280 mmHg
